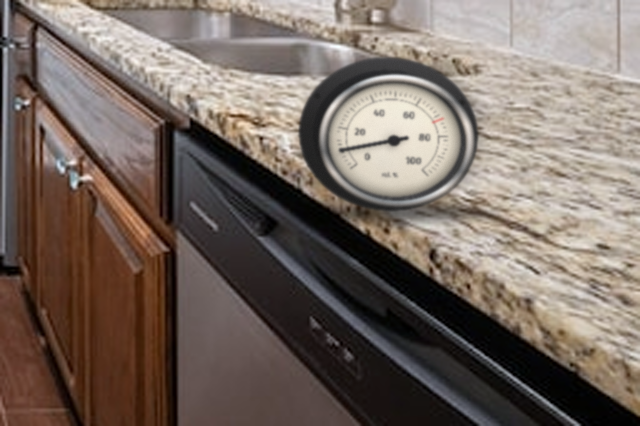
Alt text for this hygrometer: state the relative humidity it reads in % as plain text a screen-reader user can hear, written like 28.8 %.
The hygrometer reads 10 %
